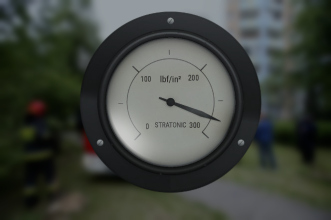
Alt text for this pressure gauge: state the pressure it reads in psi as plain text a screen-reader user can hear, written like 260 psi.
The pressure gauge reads 275 psi
